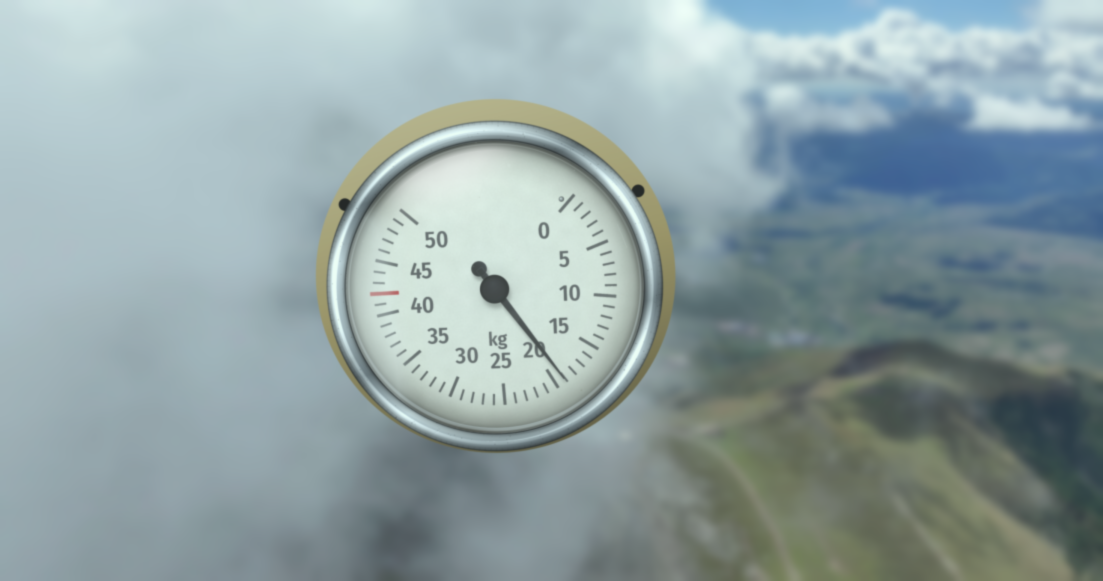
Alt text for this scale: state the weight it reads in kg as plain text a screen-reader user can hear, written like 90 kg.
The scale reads 19 kg
